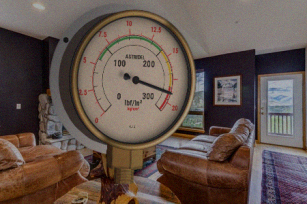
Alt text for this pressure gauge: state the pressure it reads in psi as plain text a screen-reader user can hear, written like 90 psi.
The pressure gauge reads 270 psi
